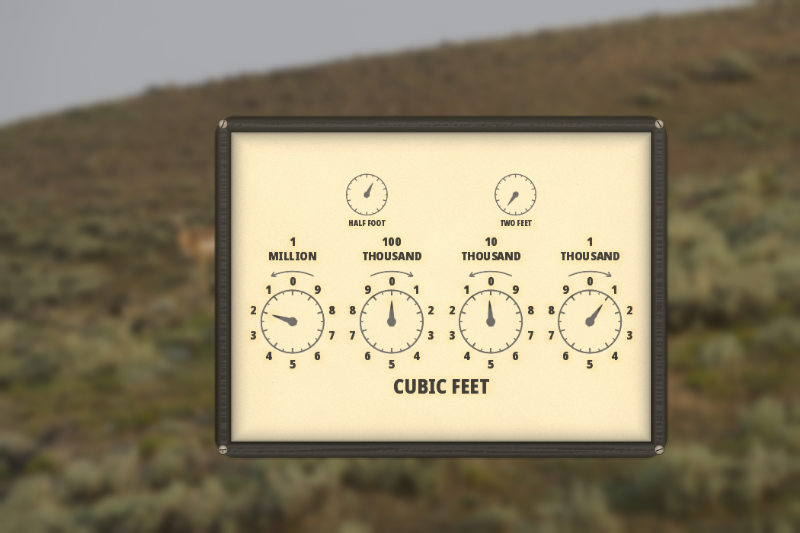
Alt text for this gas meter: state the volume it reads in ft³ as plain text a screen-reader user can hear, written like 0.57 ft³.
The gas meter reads 200100 ft³
